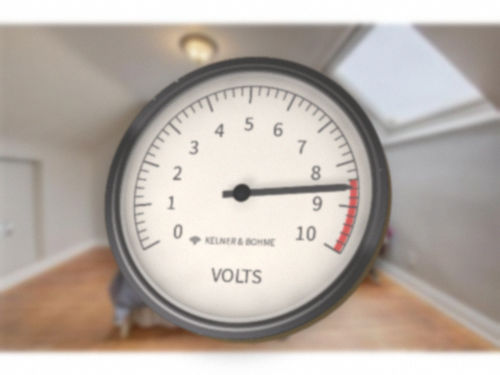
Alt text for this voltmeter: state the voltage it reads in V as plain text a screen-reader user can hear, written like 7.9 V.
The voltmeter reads 8.6 V
